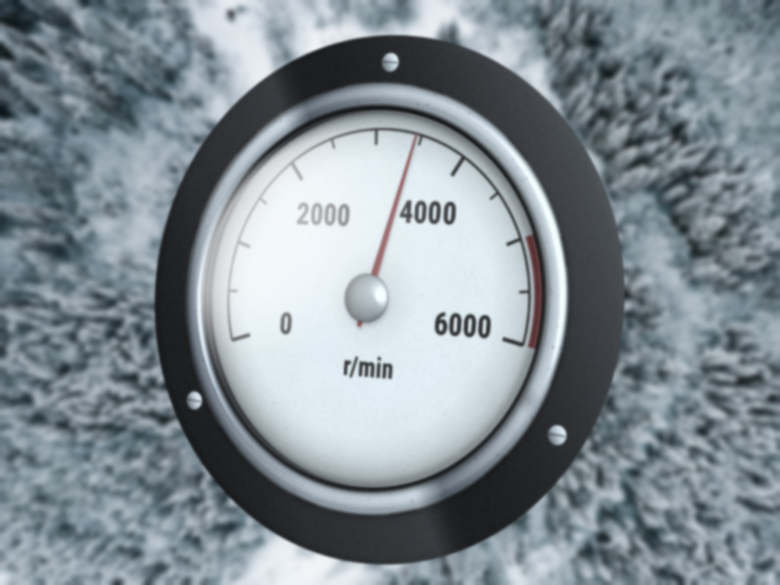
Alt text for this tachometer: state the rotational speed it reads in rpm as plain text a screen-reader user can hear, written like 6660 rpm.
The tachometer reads 3500 rpm
